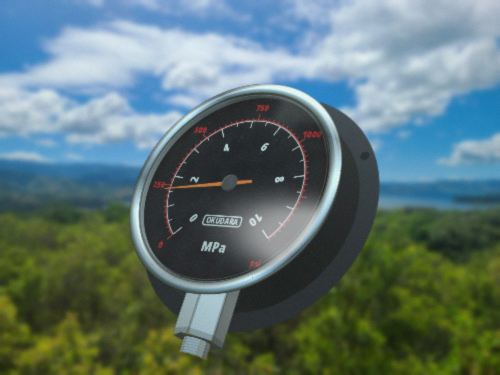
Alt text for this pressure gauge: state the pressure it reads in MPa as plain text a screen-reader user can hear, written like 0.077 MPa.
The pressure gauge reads 1.5 MPa
